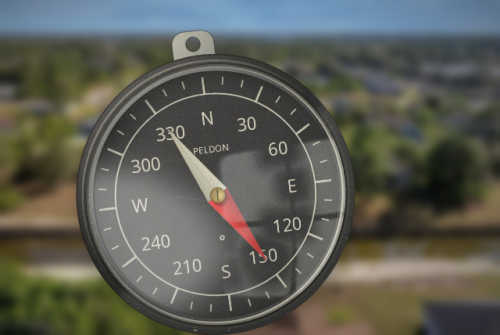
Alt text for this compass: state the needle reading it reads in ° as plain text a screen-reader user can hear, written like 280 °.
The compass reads 150 °
